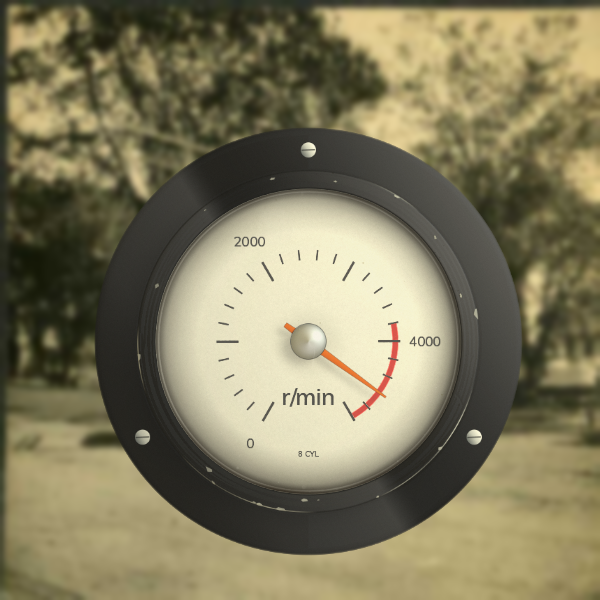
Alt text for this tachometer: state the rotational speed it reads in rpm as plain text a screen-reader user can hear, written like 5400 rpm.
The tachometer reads 4600 rpm
